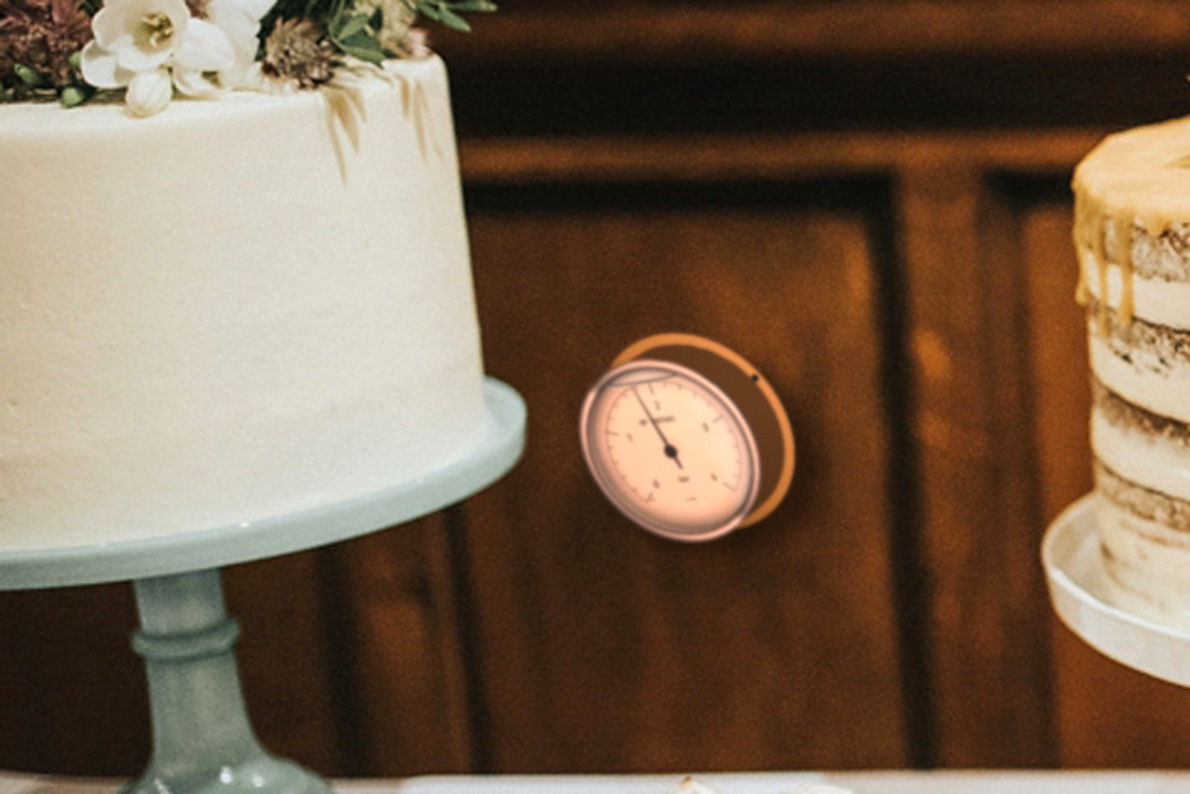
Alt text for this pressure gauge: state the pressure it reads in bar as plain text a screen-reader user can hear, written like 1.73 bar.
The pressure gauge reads 1.8 bar
